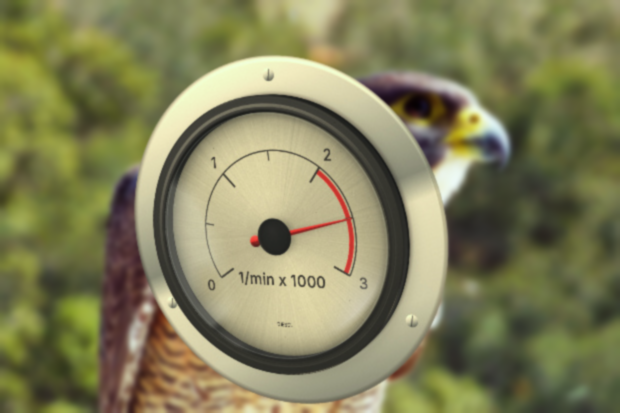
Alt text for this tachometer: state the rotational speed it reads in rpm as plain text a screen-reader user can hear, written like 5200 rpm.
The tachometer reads 2500 rpm
